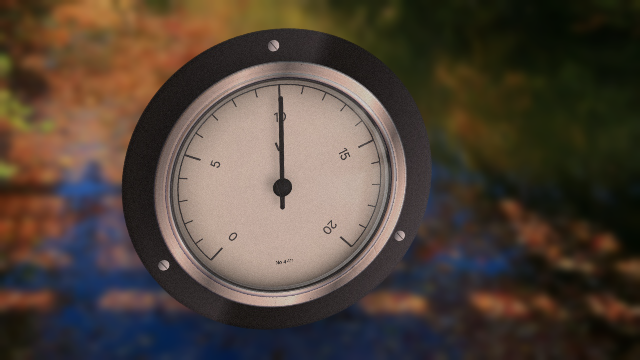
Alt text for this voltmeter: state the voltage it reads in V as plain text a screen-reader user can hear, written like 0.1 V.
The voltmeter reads 10 V
